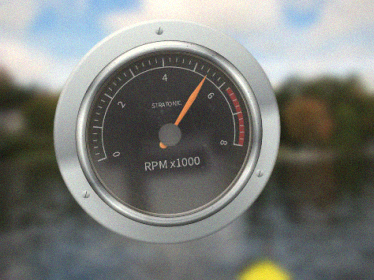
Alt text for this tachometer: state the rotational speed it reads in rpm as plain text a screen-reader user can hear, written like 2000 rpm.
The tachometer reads 5400 rpm
